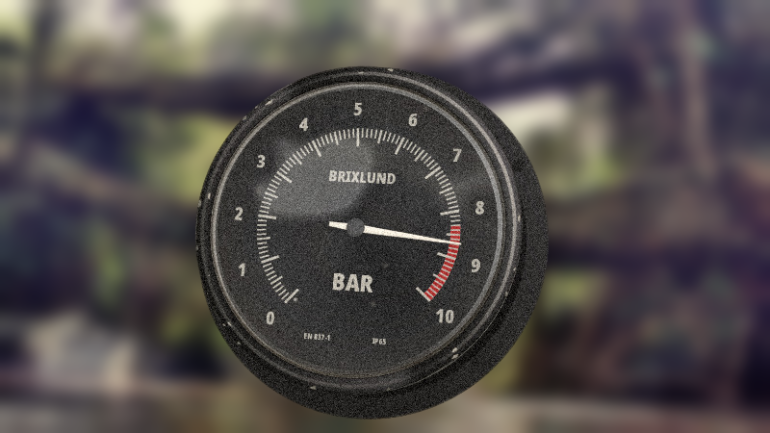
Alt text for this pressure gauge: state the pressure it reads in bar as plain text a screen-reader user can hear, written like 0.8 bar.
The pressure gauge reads 8.7 bar
